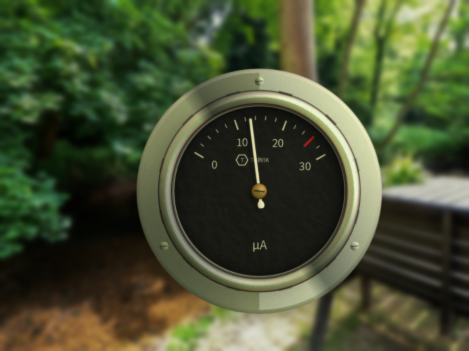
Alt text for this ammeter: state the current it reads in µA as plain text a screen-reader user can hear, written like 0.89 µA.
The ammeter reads 13 µA
